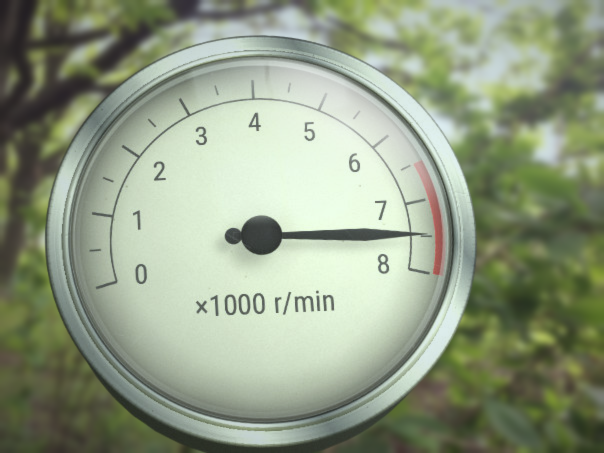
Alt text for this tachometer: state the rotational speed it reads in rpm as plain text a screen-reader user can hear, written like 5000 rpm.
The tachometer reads 7500 rpm
